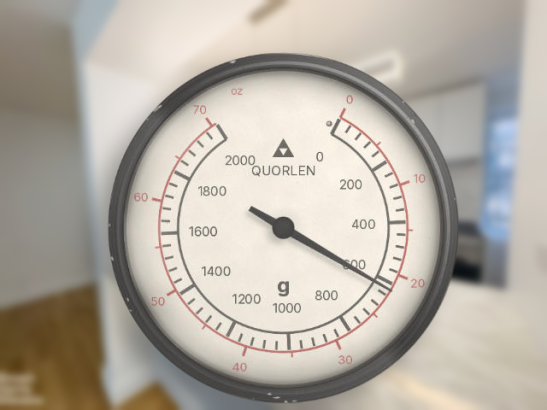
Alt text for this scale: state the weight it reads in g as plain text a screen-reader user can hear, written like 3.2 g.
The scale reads 620 g
